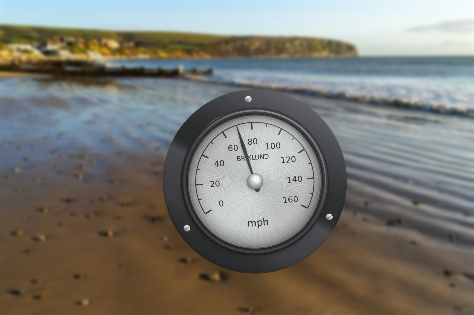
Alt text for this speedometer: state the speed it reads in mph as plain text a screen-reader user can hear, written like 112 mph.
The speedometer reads 70 mph
